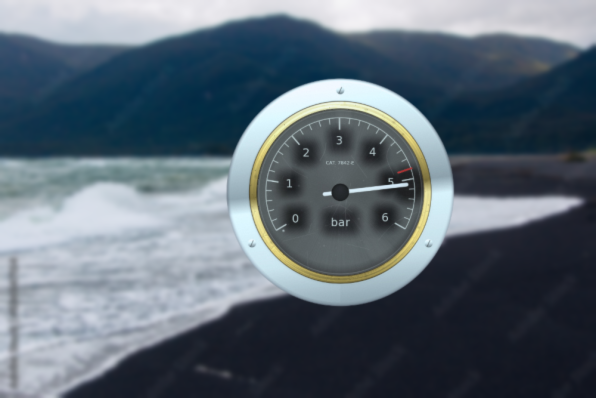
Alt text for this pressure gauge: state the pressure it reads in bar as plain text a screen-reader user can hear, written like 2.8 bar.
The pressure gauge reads 5.1 bar
